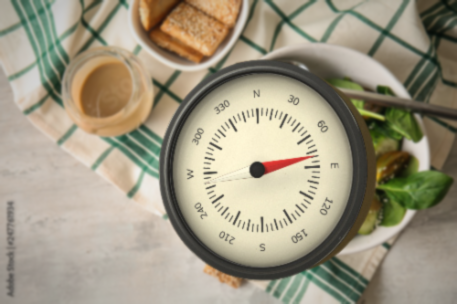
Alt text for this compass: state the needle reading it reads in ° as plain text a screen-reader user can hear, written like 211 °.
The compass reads 80 °
